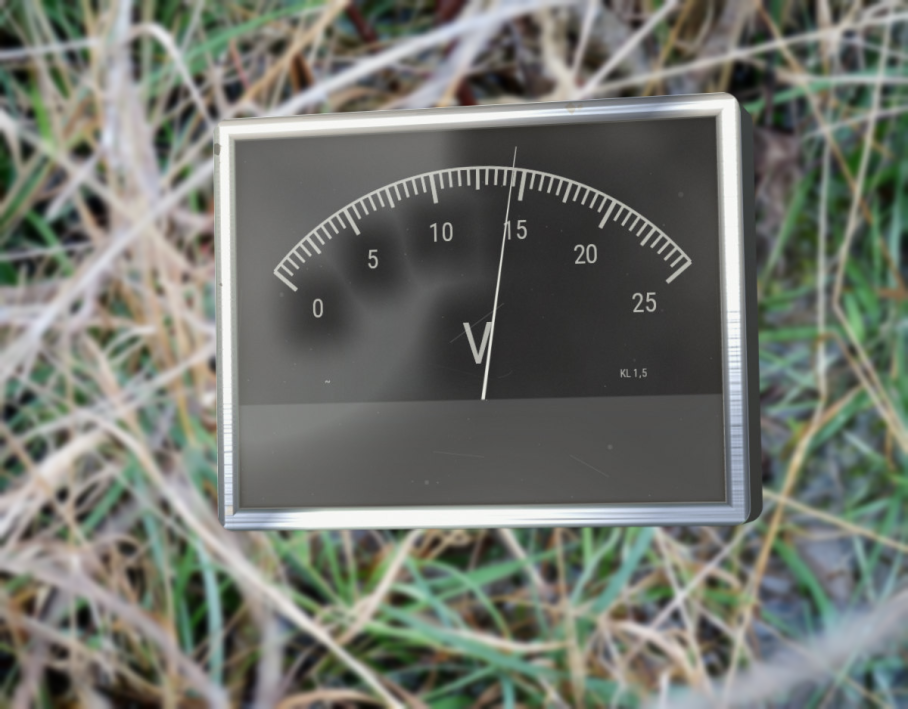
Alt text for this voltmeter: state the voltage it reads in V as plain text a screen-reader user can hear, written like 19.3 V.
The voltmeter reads 14.5 V
